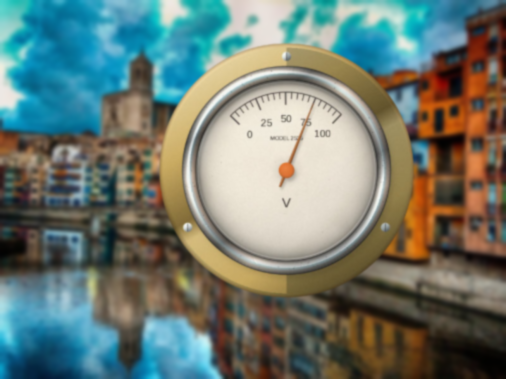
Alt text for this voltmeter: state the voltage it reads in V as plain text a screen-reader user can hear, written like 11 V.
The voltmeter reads 75 V
